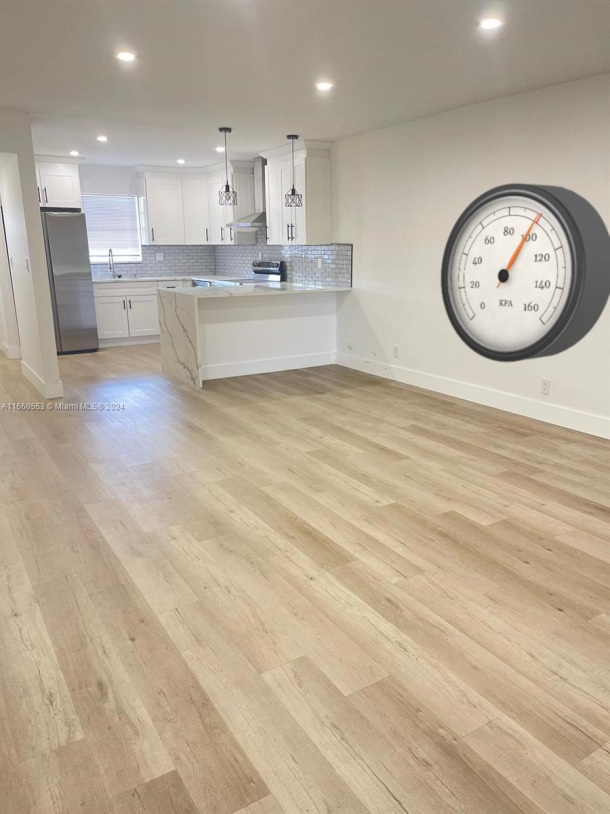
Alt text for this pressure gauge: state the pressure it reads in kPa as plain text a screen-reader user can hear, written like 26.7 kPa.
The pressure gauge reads 100 kPa
